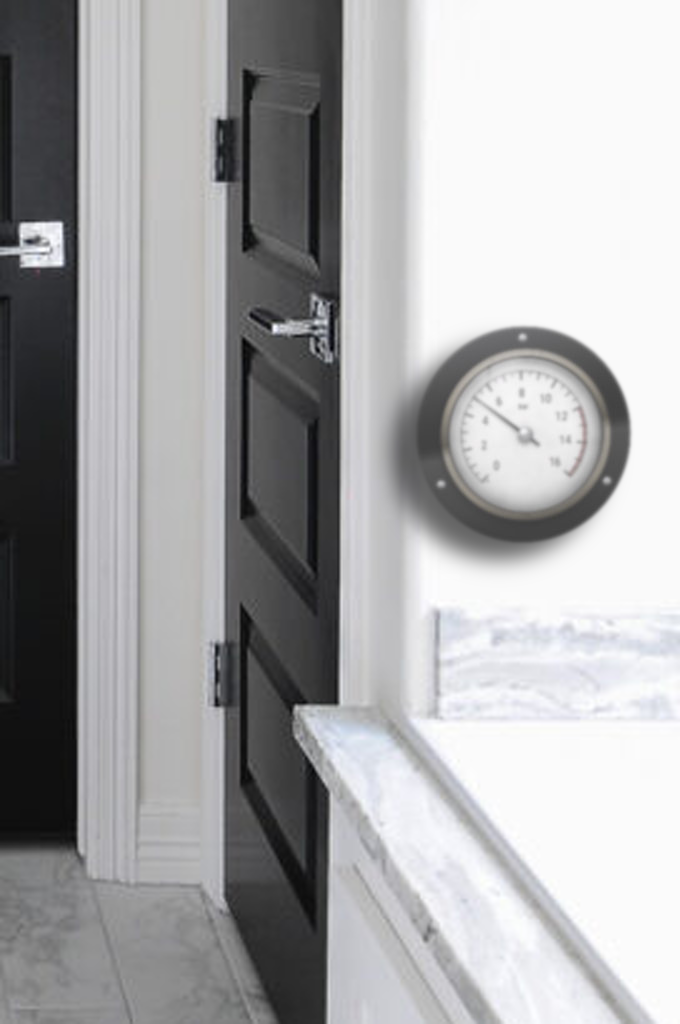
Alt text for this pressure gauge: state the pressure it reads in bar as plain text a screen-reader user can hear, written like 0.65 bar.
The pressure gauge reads 5 bar
